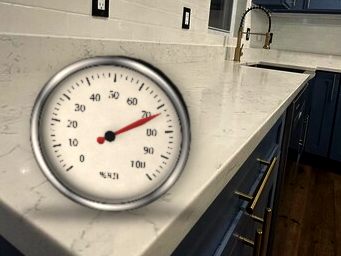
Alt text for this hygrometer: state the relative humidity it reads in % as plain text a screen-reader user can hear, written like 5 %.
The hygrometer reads 72 %
